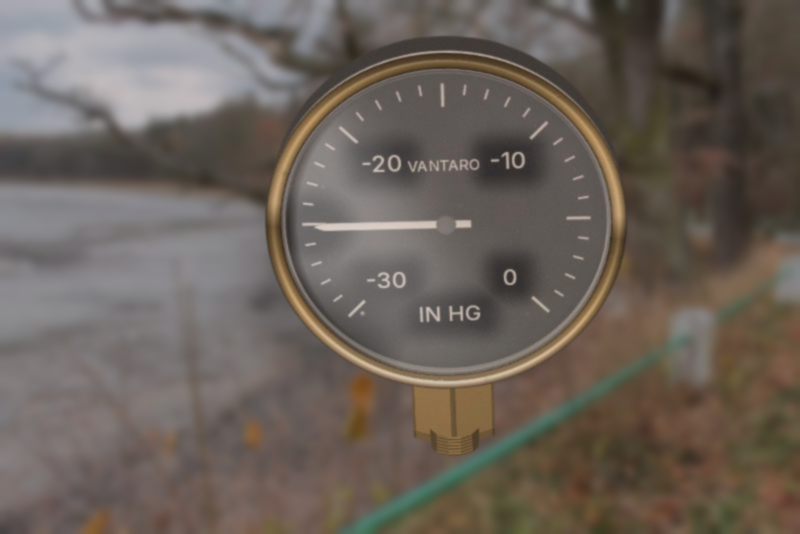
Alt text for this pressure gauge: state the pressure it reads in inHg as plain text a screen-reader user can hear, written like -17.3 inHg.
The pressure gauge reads -25 inHg
